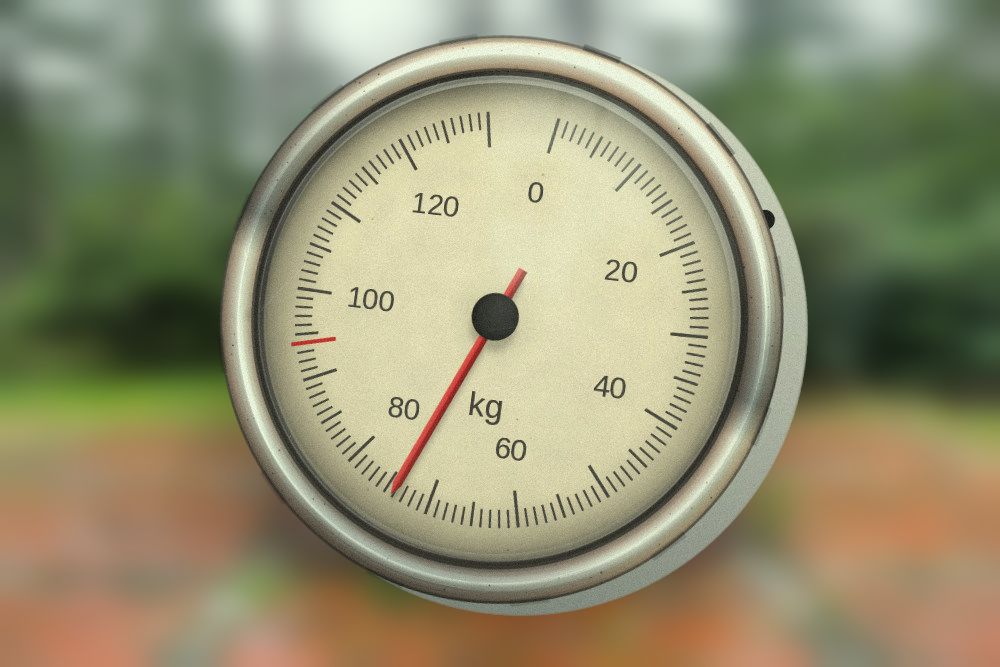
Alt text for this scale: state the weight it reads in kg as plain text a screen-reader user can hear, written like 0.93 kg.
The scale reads 74 kg
